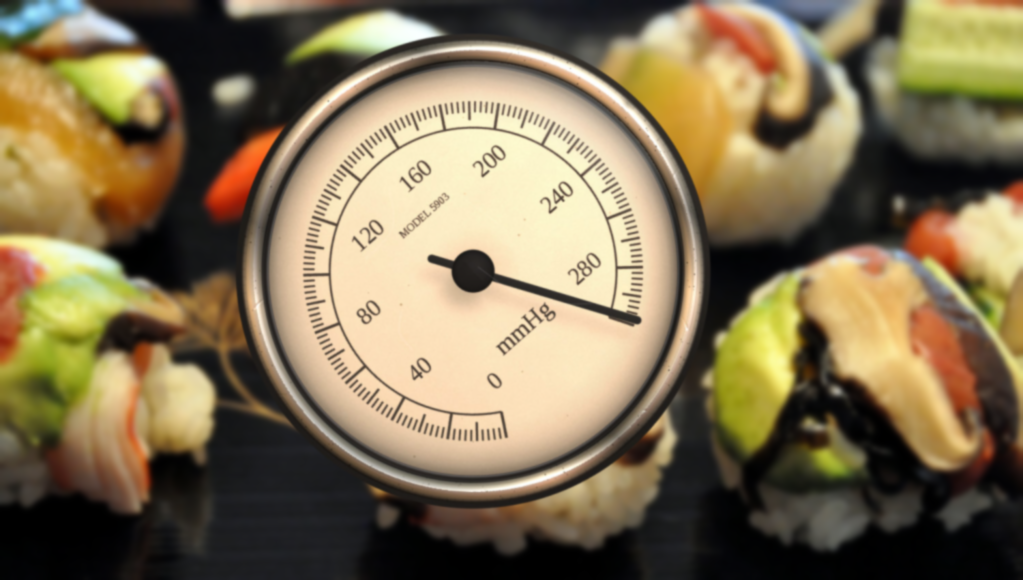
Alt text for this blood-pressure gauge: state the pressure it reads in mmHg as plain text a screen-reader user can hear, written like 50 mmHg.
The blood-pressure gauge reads 298 mmHg
